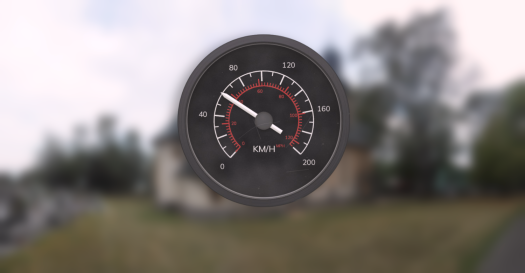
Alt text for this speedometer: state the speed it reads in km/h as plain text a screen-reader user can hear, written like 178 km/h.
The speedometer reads 60 km/h
